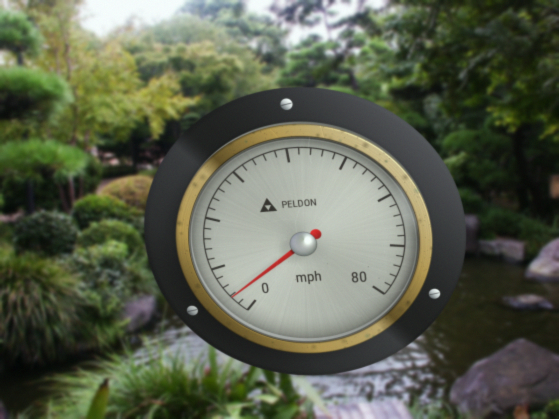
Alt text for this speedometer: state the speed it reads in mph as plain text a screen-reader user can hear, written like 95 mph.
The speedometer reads 4 mph
